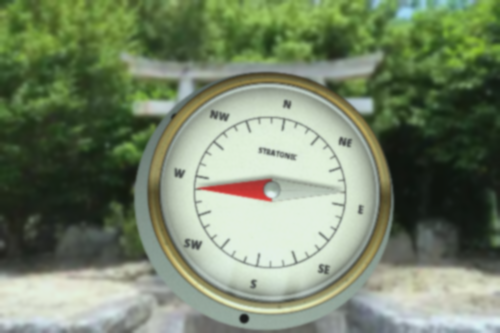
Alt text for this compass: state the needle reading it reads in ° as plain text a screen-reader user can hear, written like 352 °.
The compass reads 260 °
